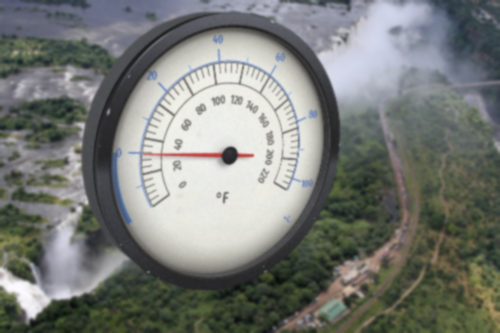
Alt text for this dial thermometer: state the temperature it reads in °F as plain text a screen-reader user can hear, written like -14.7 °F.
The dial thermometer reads 32 °F
